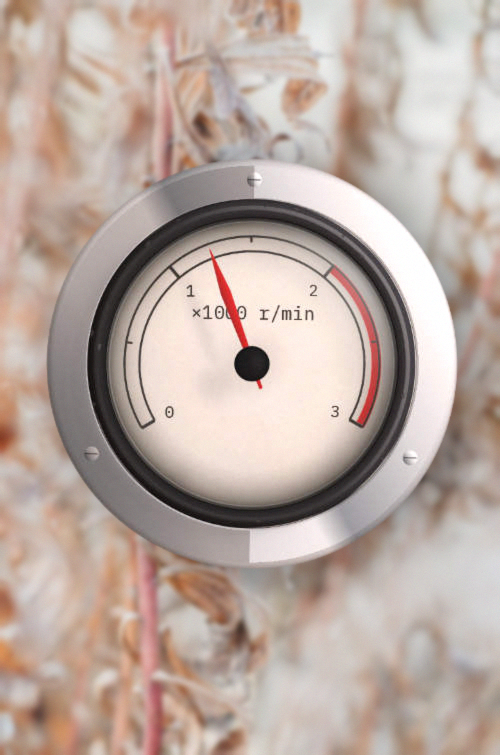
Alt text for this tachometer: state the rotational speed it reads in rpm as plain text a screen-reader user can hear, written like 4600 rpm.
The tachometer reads 1250 rpm
